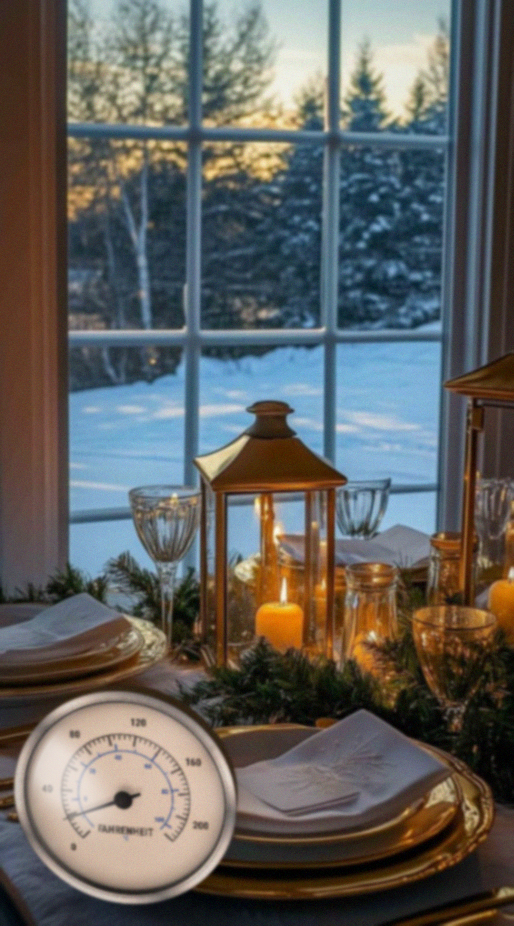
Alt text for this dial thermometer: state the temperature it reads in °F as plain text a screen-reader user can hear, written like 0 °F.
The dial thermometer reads 20 °F
